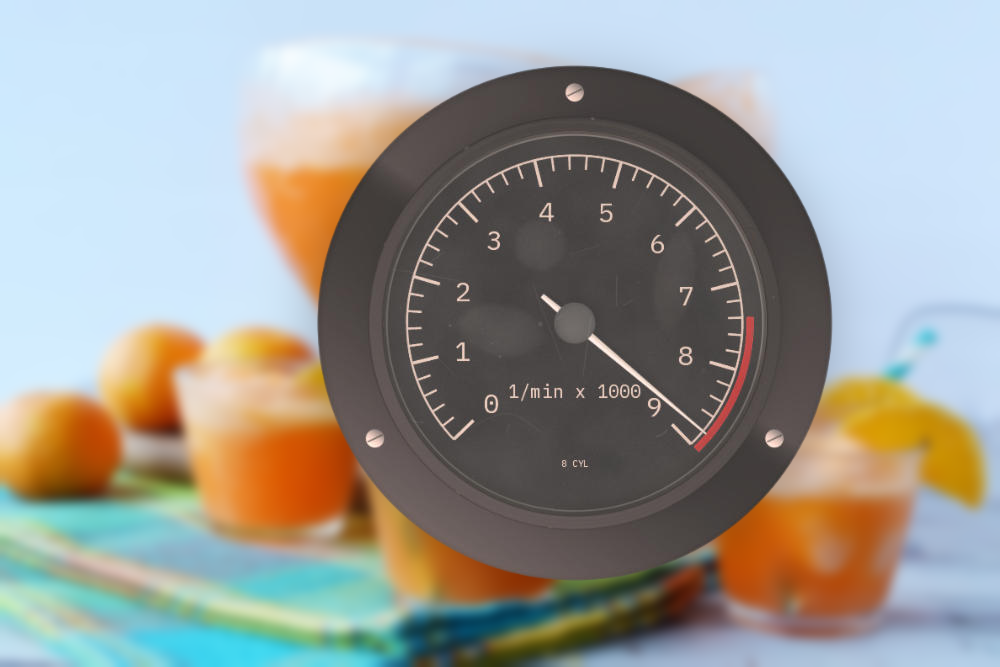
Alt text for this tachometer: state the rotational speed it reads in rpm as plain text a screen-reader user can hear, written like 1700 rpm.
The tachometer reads 8800 rpm
